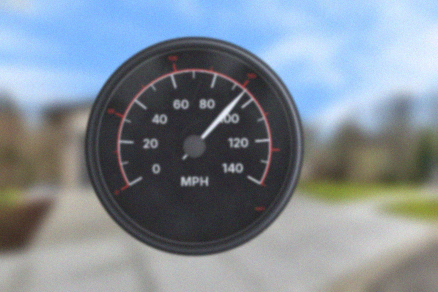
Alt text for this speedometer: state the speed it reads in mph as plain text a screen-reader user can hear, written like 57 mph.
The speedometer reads 95 mph
